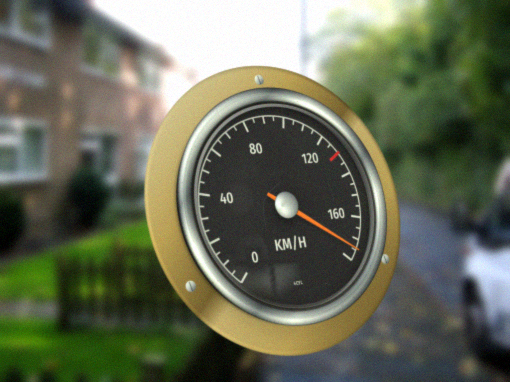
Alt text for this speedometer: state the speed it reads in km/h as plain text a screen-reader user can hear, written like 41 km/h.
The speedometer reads 175 km/h
